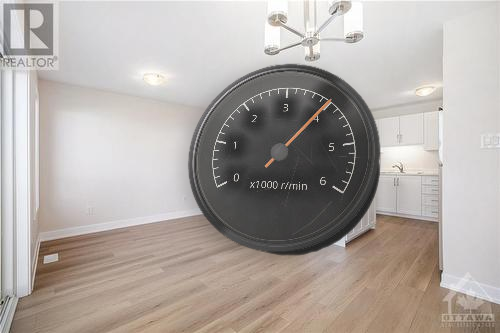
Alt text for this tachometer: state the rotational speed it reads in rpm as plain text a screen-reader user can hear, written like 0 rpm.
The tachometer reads 4000 rpm
